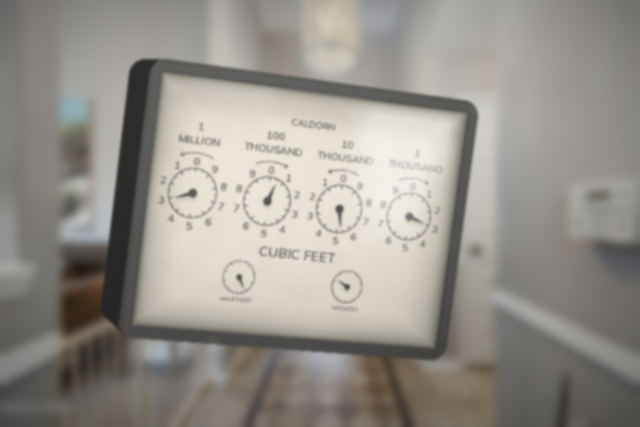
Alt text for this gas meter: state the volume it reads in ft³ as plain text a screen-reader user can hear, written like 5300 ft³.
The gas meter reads 305300 ft³
